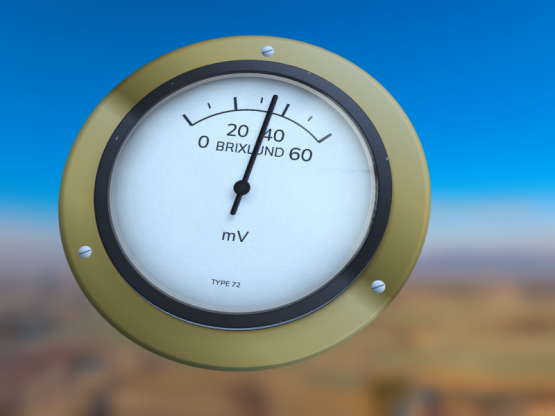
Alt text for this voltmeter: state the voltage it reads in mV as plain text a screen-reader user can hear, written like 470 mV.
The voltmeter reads 35 mV
